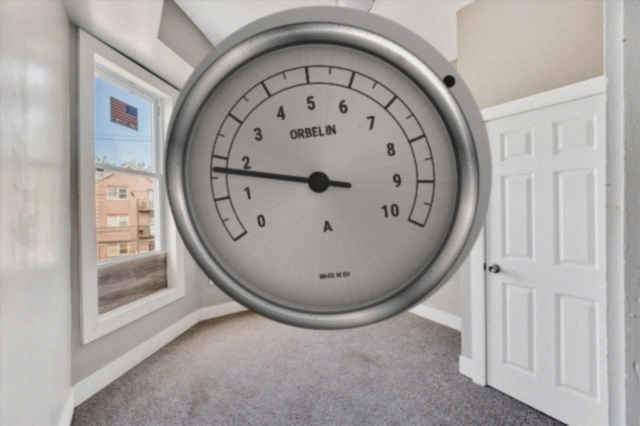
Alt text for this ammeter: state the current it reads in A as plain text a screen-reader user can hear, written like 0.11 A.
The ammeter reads 1.75 A
